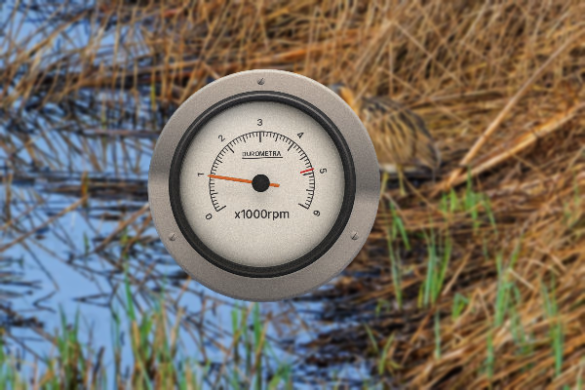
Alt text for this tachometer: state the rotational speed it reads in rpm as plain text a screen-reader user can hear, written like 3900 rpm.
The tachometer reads 1000 rpm
